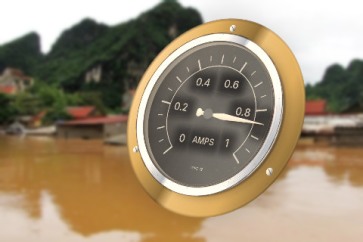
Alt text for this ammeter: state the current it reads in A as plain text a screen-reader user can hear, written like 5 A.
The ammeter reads 0.85 A
